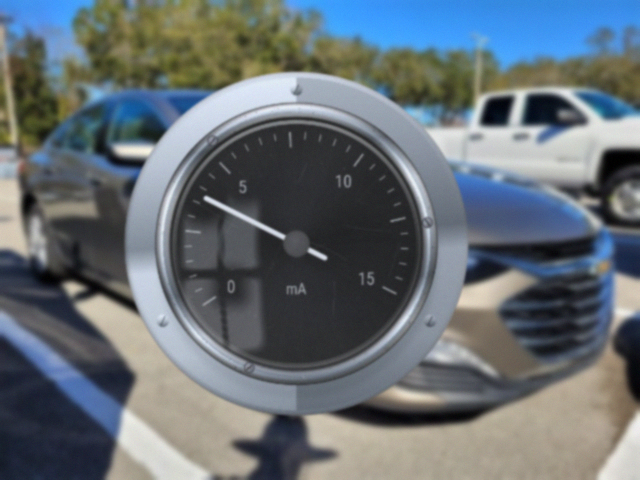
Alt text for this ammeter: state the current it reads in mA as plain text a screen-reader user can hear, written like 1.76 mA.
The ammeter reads 3.75 mA
